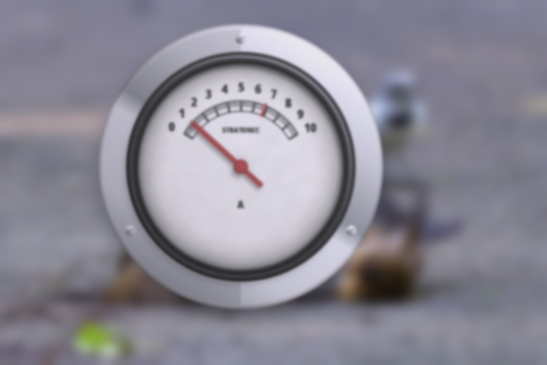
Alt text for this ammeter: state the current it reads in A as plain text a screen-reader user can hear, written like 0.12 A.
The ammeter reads 1 A
